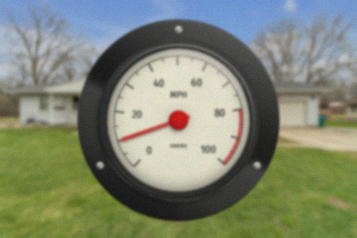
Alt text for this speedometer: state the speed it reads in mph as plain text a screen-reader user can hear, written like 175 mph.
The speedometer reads 10 mph
